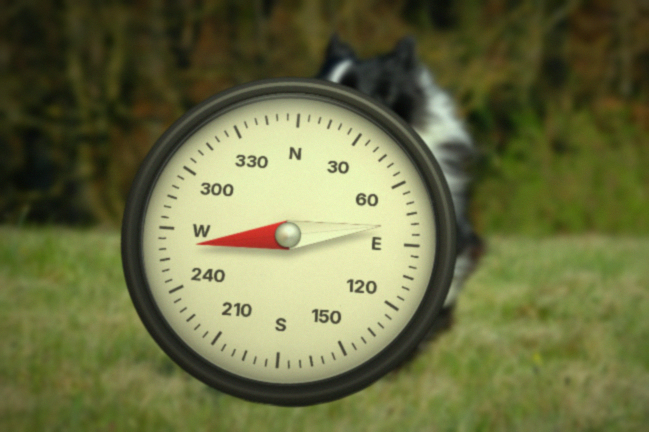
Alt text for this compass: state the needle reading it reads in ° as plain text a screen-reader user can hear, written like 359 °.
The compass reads 260 °
